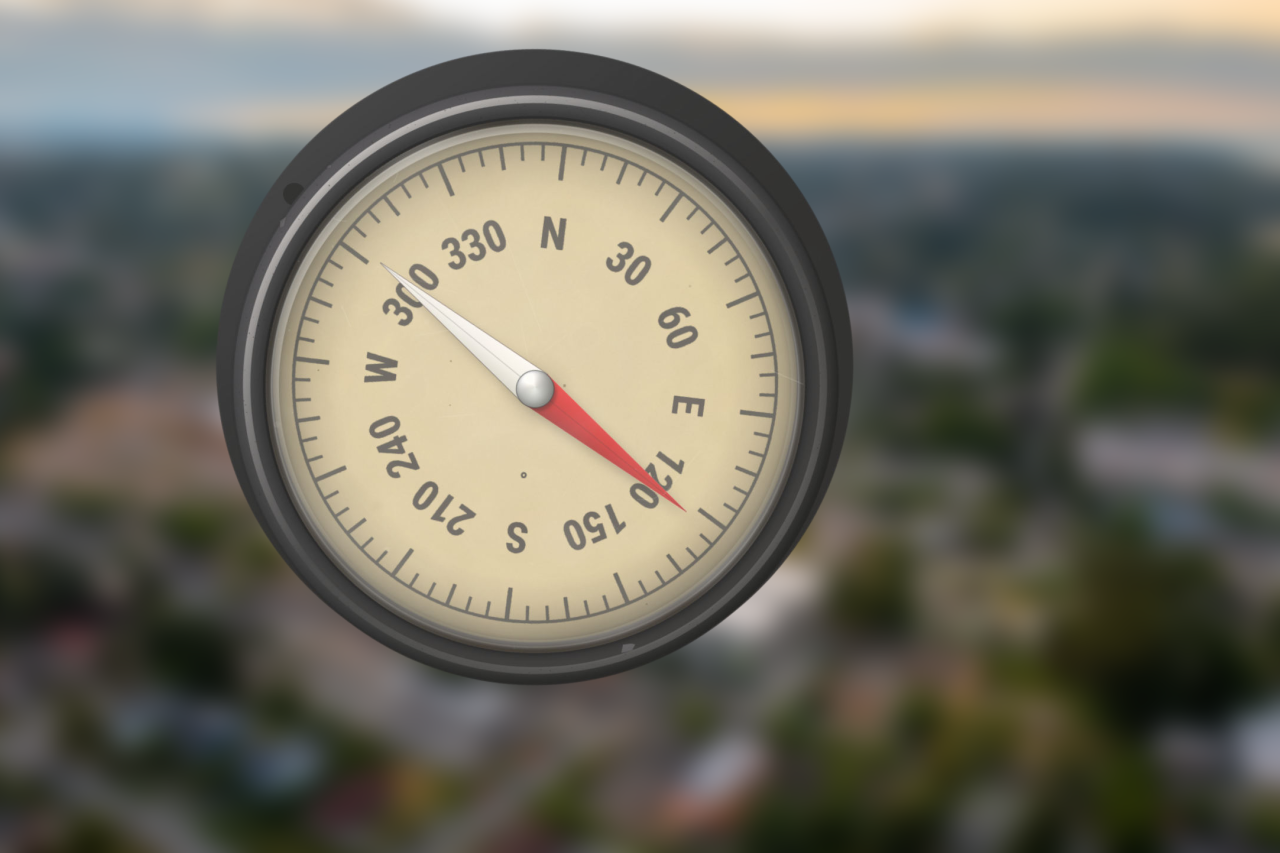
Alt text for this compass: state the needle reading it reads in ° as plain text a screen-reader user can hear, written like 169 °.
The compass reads 122.5 °
